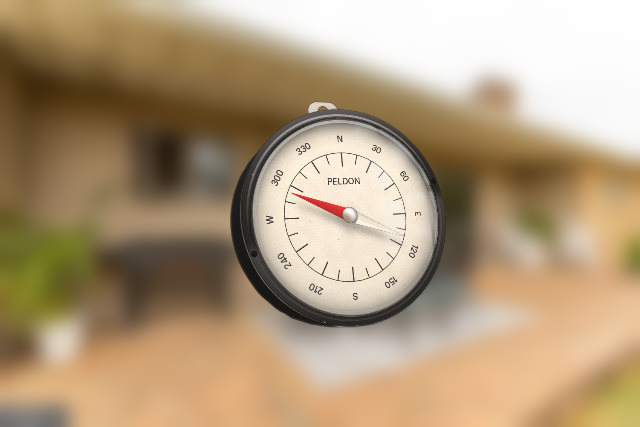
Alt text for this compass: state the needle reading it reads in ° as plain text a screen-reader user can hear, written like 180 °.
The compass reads 292.5 °
